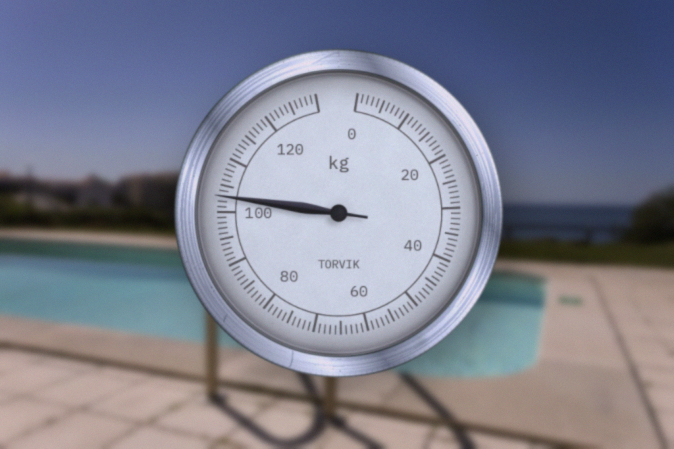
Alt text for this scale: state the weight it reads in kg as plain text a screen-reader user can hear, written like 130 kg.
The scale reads 103 kg
